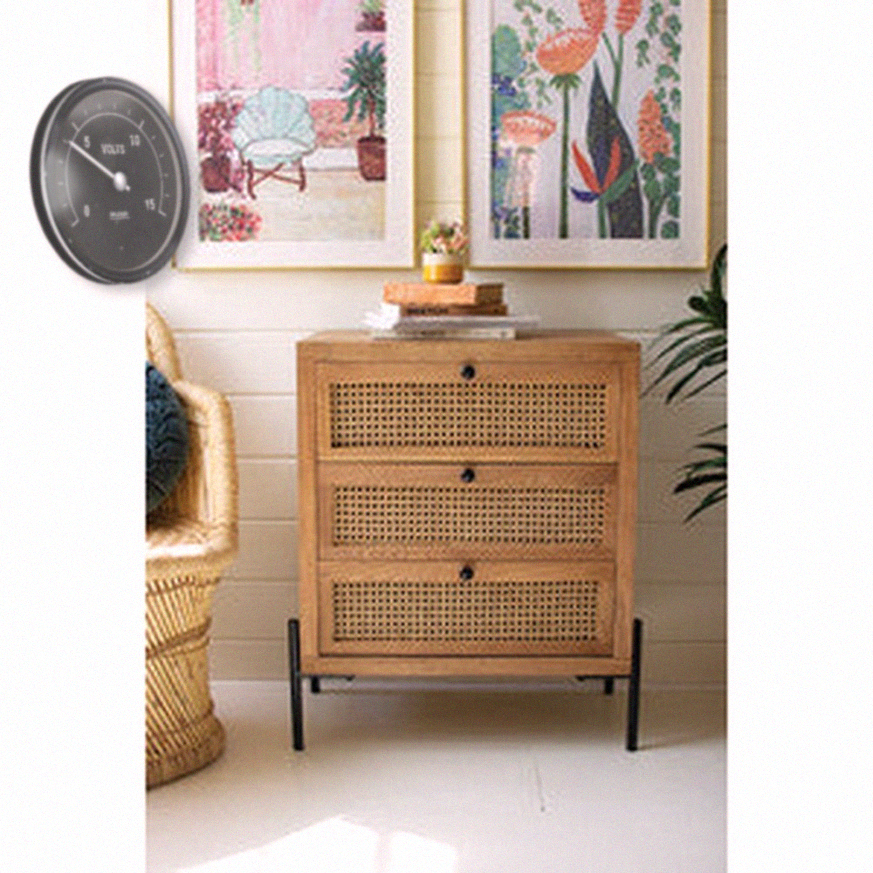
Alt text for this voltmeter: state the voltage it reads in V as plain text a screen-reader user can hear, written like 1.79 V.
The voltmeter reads 4 V
